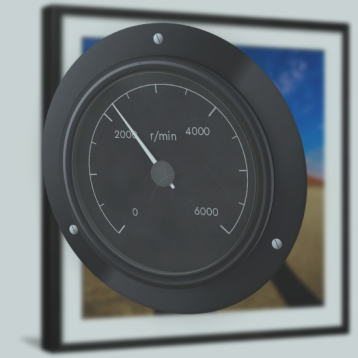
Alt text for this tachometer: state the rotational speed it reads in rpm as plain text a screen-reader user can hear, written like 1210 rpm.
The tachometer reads 2250 rpm
